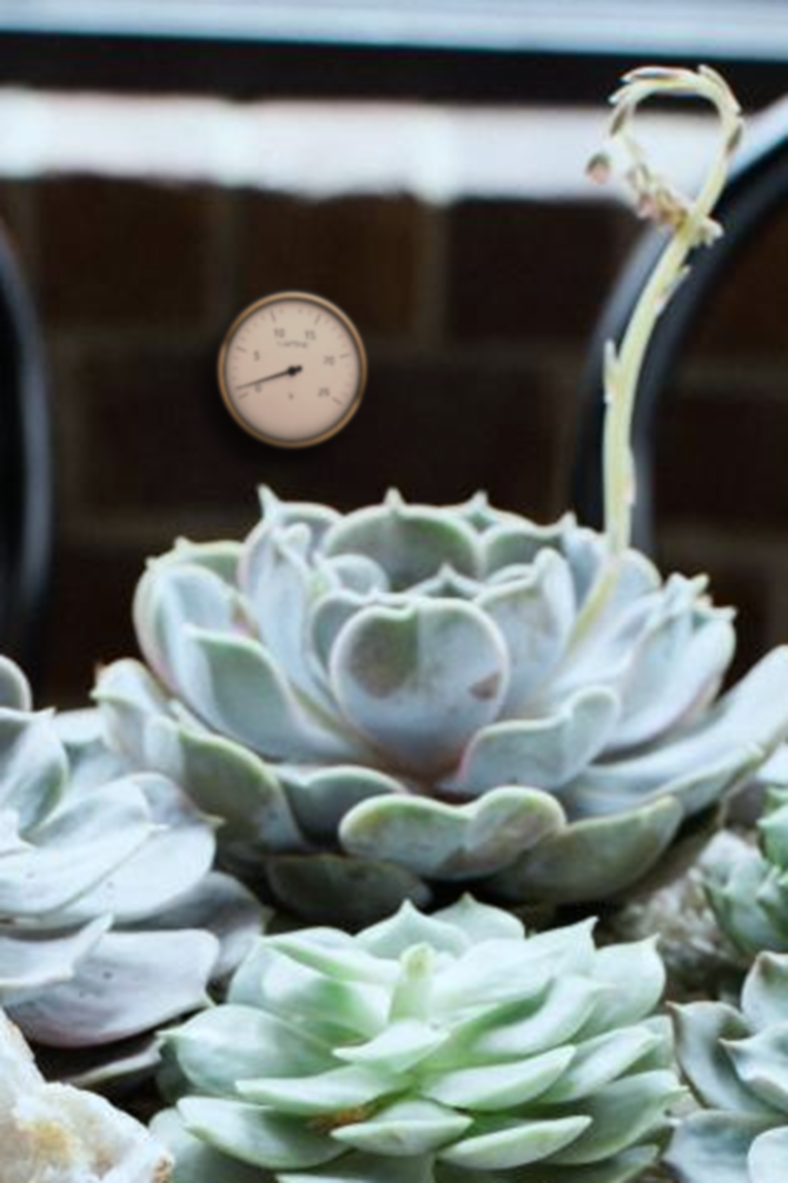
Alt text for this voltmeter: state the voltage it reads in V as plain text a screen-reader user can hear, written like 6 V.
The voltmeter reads 1 V
